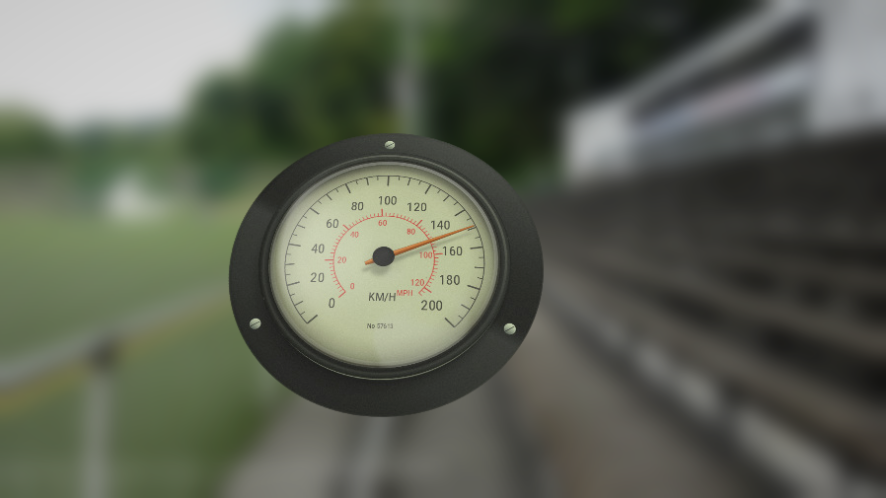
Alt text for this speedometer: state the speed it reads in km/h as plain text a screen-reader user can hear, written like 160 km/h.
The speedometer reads 150 km/h
